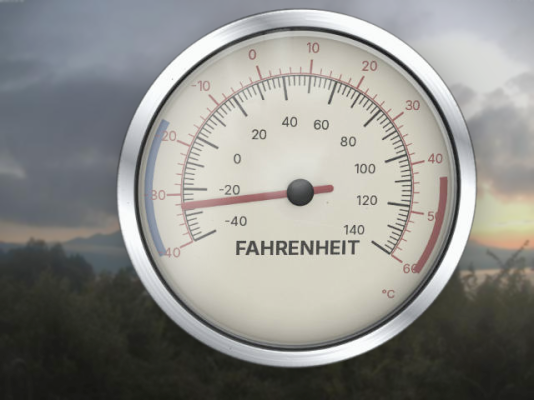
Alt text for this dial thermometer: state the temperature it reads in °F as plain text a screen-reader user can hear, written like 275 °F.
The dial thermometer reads -26 °F
